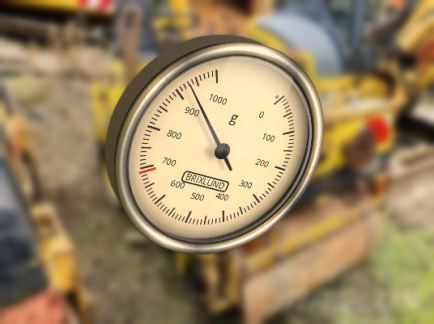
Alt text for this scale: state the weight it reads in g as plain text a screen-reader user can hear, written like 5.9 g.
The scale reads 930 g
